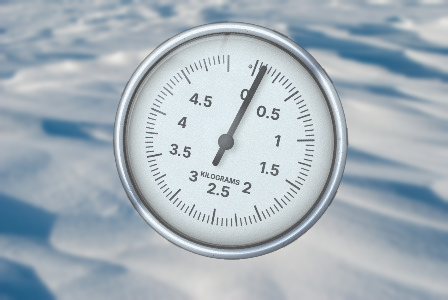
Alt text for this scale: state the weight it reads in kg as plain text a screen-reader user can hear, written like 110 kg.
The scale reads 0.1 kg
